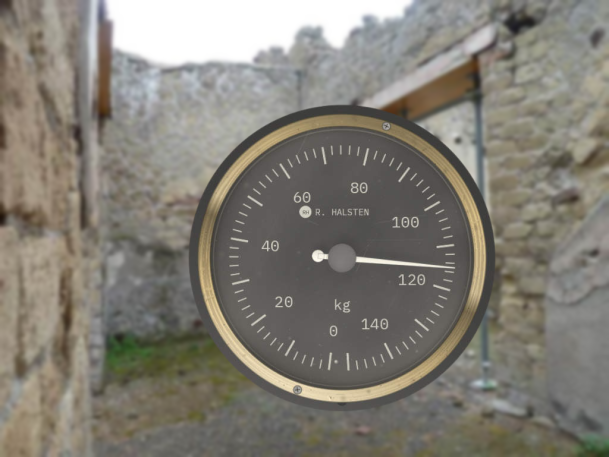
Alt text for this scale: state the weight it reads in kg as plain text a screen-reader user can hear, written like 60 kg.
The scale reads 115 kg
